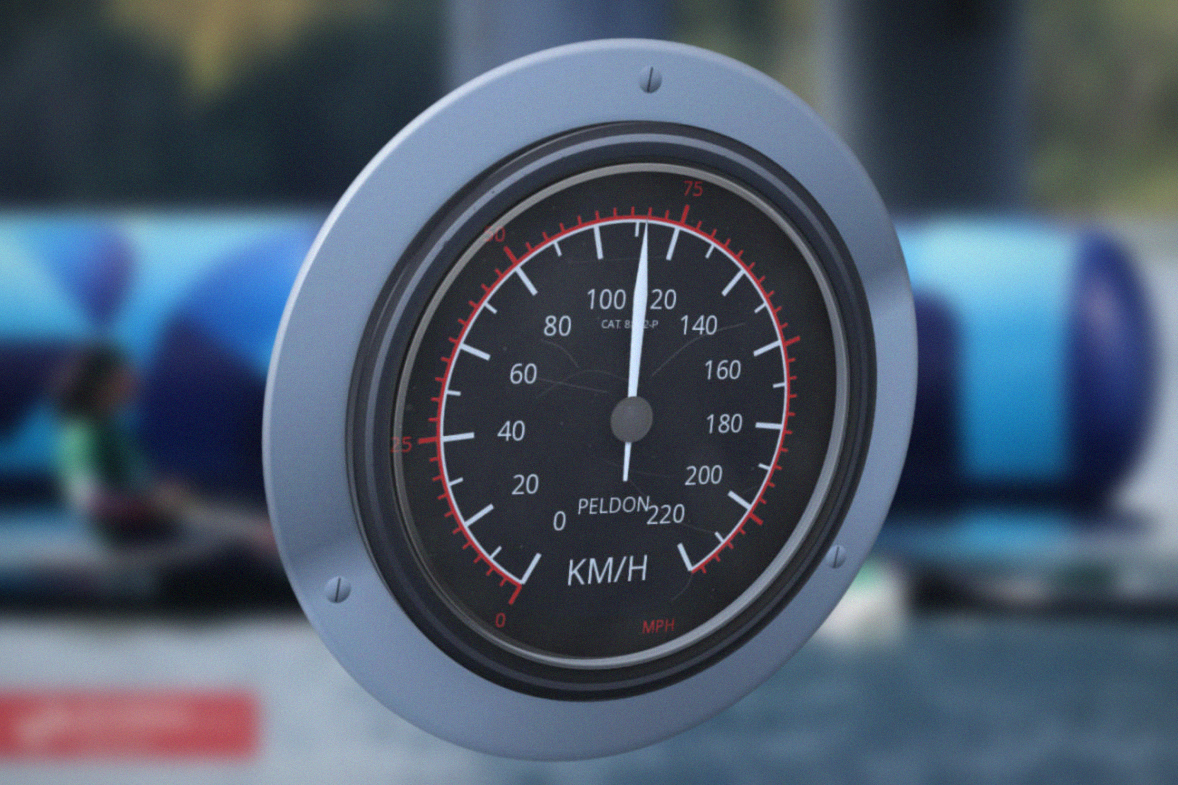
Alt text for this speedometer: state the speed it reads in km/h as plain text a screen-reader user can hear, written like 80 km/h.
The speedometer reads 110 km/h
